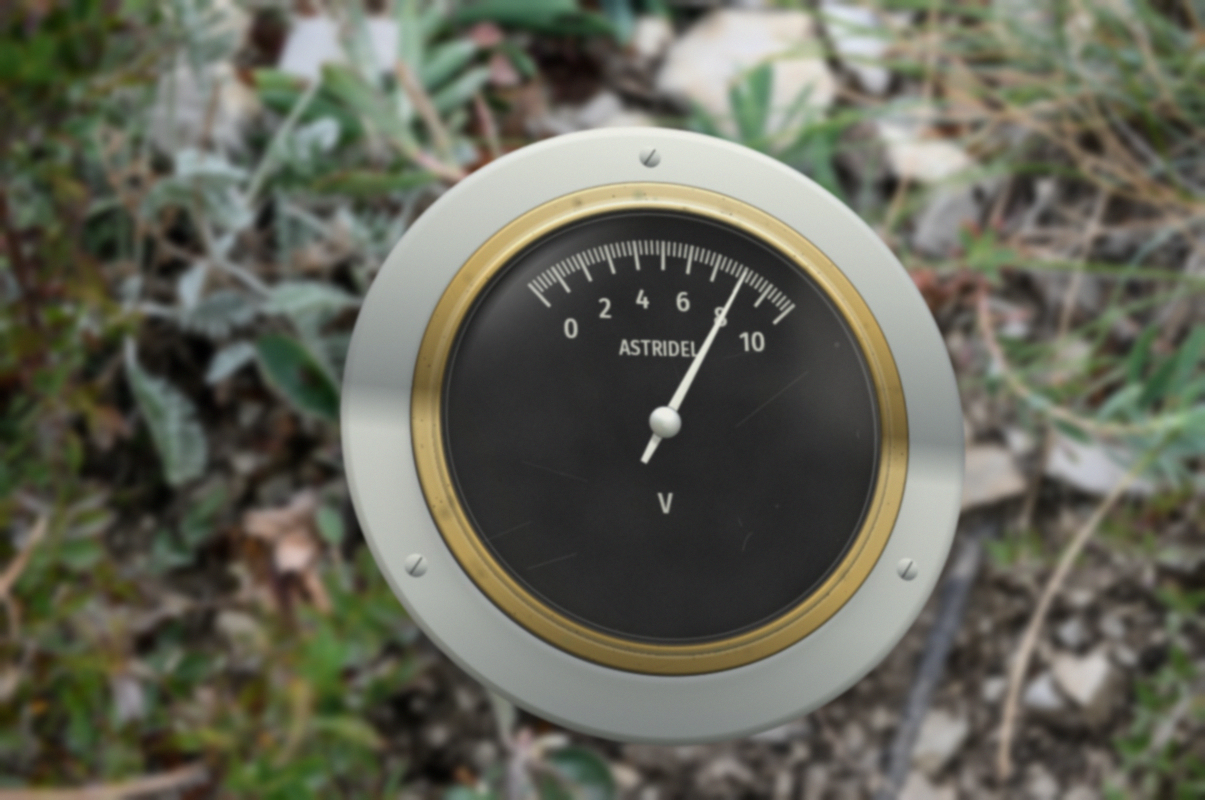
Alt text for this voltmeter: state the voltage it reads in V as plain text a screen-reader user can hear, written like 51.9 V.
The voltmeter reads 8 V
